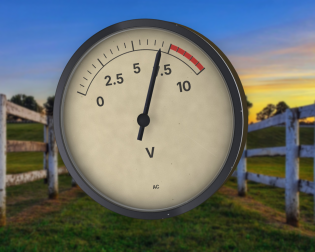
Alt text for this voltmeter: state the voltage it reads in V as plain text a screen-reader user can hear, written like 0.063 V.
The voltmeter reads 7 V
